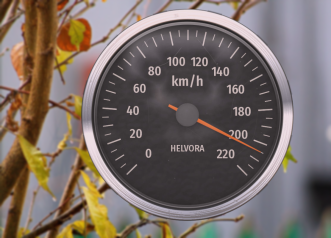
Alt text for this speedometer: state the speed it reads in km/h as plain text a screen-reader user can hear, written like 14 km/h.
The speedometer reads 205 km/h
